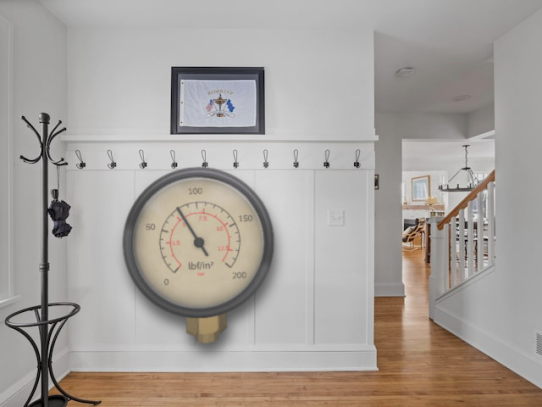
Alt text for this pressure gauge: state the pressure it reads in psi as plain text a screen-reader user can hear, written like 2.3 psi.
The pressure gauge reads 80 psi
